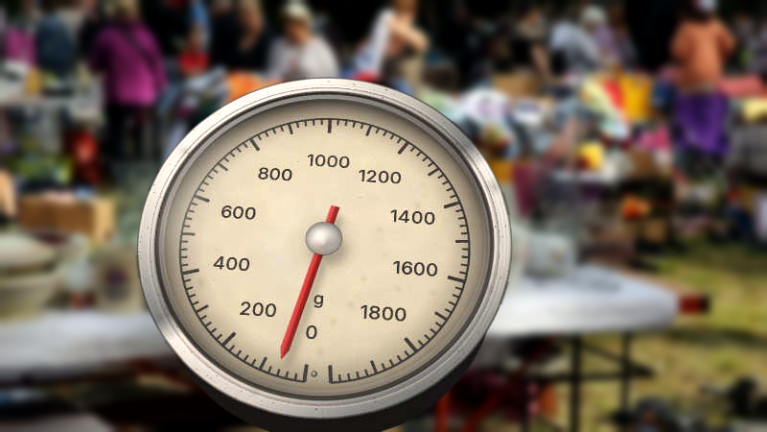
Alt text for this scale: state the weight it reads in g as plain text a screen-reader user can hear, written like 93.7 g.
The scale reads 60 g
